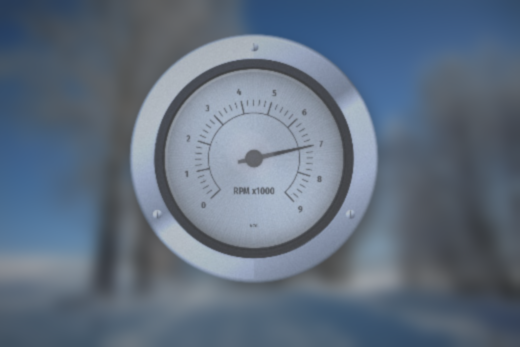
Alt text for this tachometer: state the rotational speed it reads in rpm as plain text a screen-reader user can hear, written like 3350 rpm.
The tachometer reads 7000 rpm
